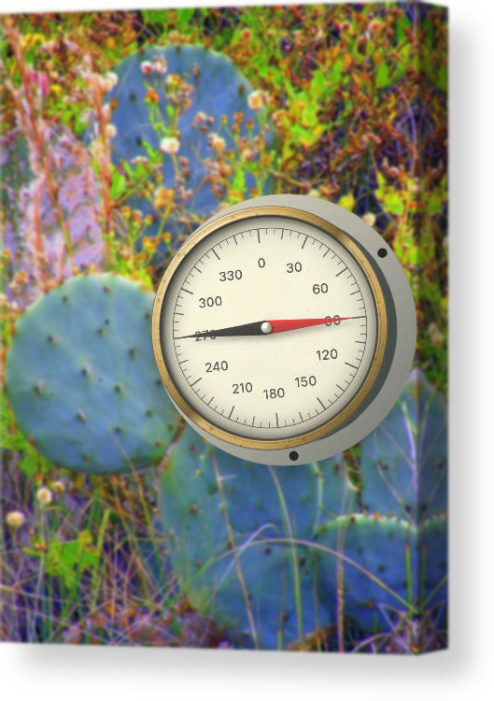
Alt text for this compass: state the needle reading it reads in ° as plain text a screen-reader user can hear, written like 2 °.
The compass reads 90 °
